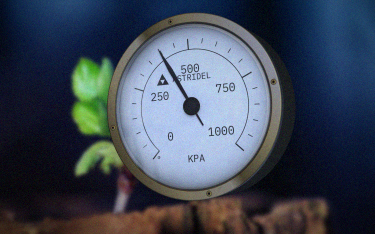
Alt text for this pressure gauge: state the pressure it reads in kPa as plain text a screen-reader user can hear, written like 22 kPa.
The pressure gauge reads 400 kPa
